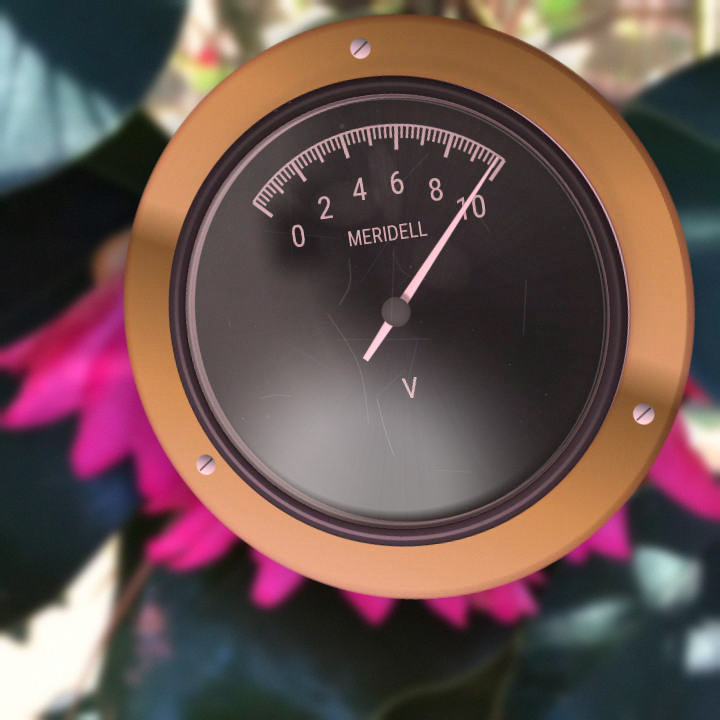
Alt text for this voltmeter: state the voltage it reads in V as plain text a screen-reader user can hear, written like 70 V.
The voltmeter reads 9.8 V
